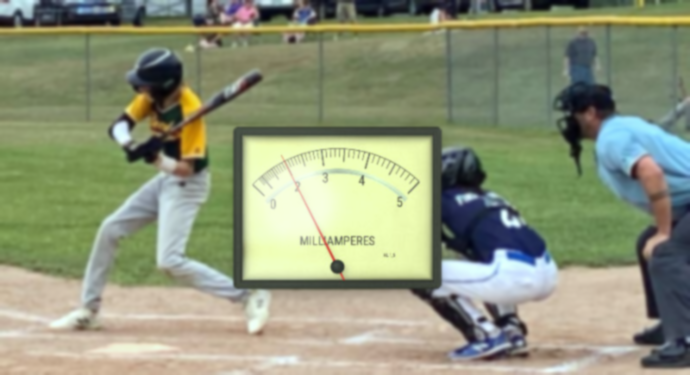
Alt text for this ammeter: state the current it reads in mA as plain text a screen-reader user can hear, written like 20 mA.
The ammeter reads 2 mA
